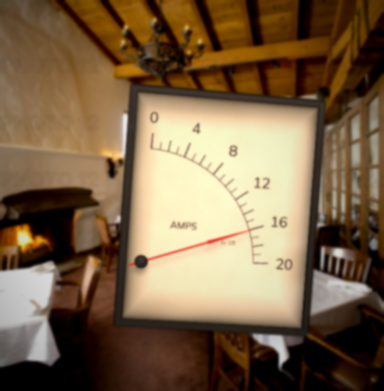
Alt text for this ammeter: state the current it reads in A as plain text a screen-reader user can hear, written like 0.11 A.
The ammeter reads 16 A
